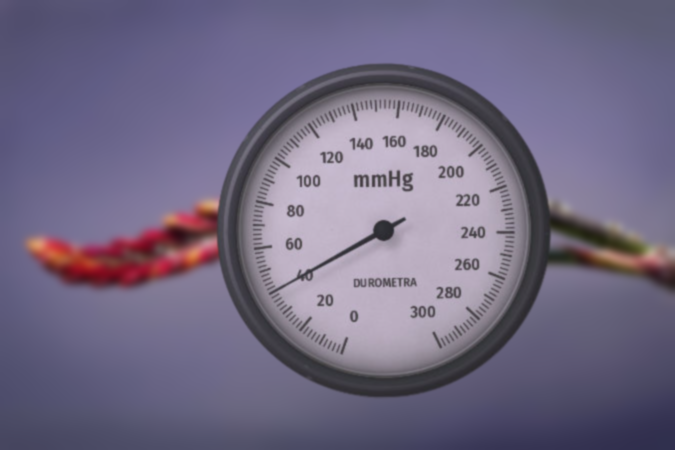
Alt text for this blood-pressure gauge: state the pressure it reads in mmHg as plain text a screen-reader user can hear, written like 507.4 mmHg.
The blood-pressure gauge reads 40 mmHg
